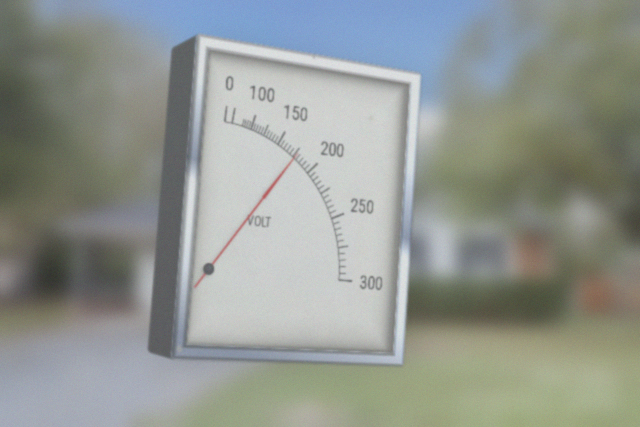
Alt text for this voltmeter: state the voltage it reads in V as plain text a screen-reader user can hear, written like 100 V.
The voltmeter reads 175 V
